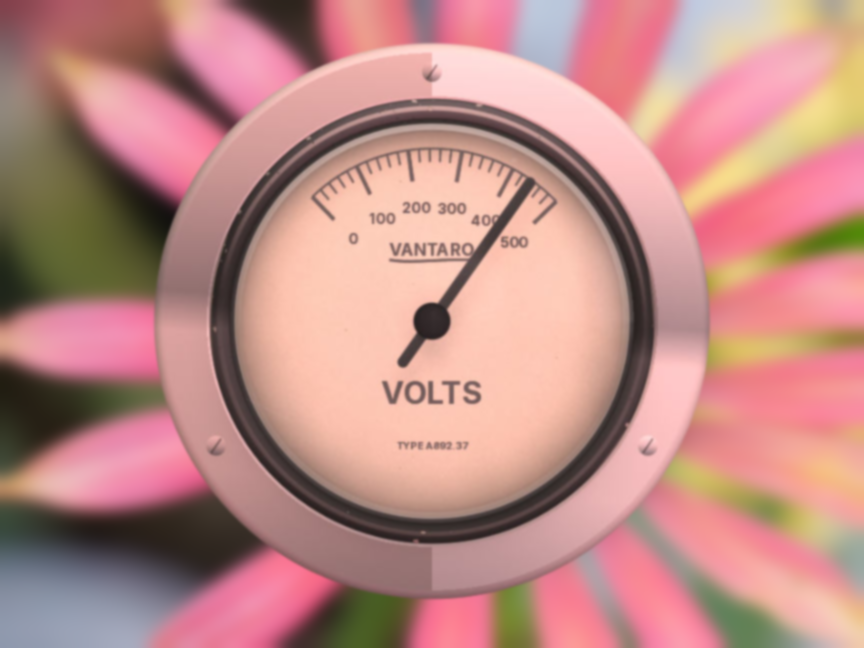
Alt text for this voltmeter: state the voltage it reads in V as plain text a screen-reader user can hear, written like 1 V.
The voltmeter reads 440 V
